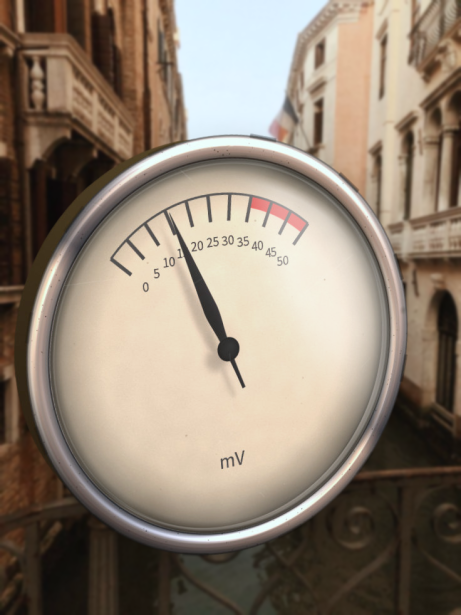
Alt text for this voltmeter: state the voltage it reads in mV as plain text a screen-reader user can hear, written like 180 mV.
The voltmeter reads 15 mV
